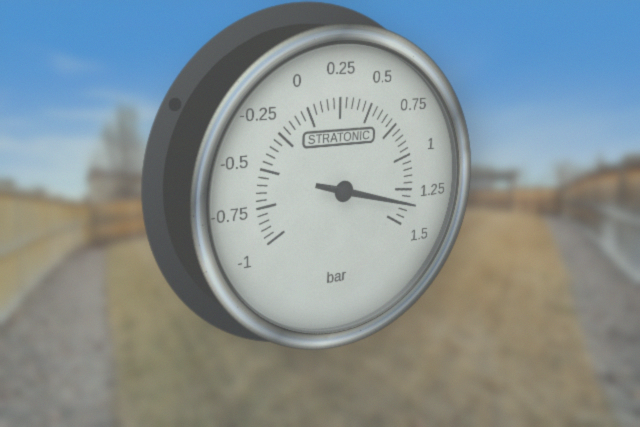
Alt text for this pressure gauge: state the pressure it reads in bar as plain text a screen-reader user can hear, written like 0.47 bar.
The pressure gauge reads 1.35 bar
